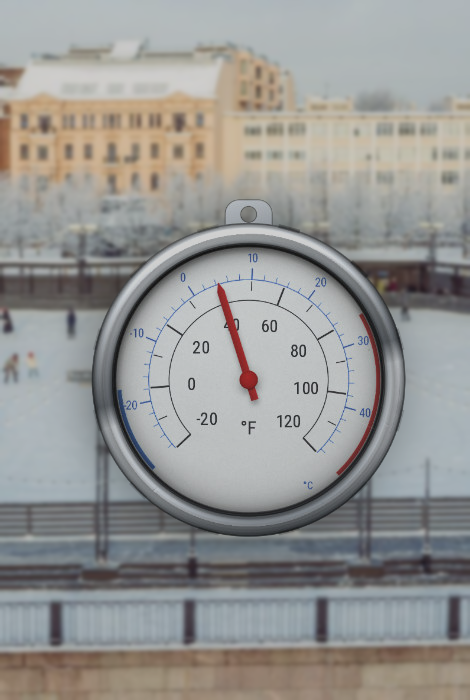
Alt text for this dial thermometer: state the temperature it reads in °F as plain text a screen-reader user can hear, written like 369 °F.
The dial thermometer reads 40 °F
